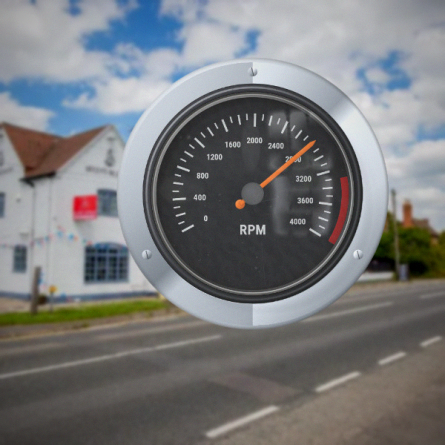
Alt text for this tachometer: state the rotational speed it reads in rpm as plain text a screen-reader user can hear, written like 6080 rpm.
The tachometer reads 2800 rpm
